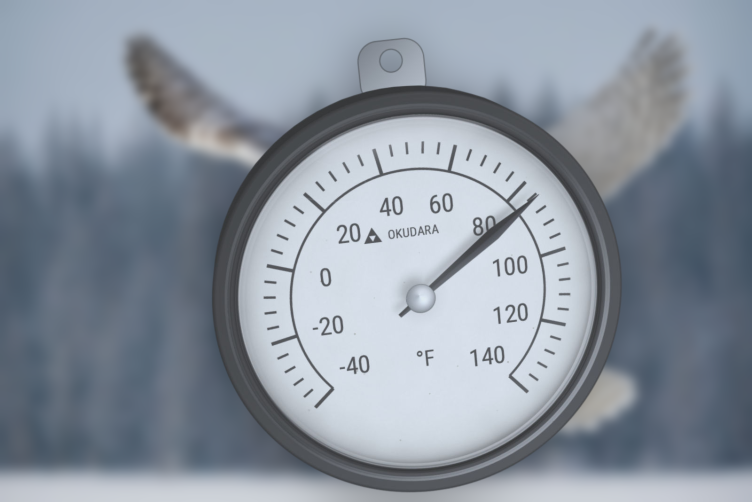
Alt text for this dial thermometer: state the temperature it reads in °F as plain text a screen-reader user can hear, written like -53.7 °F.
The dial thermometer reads 84 °F
